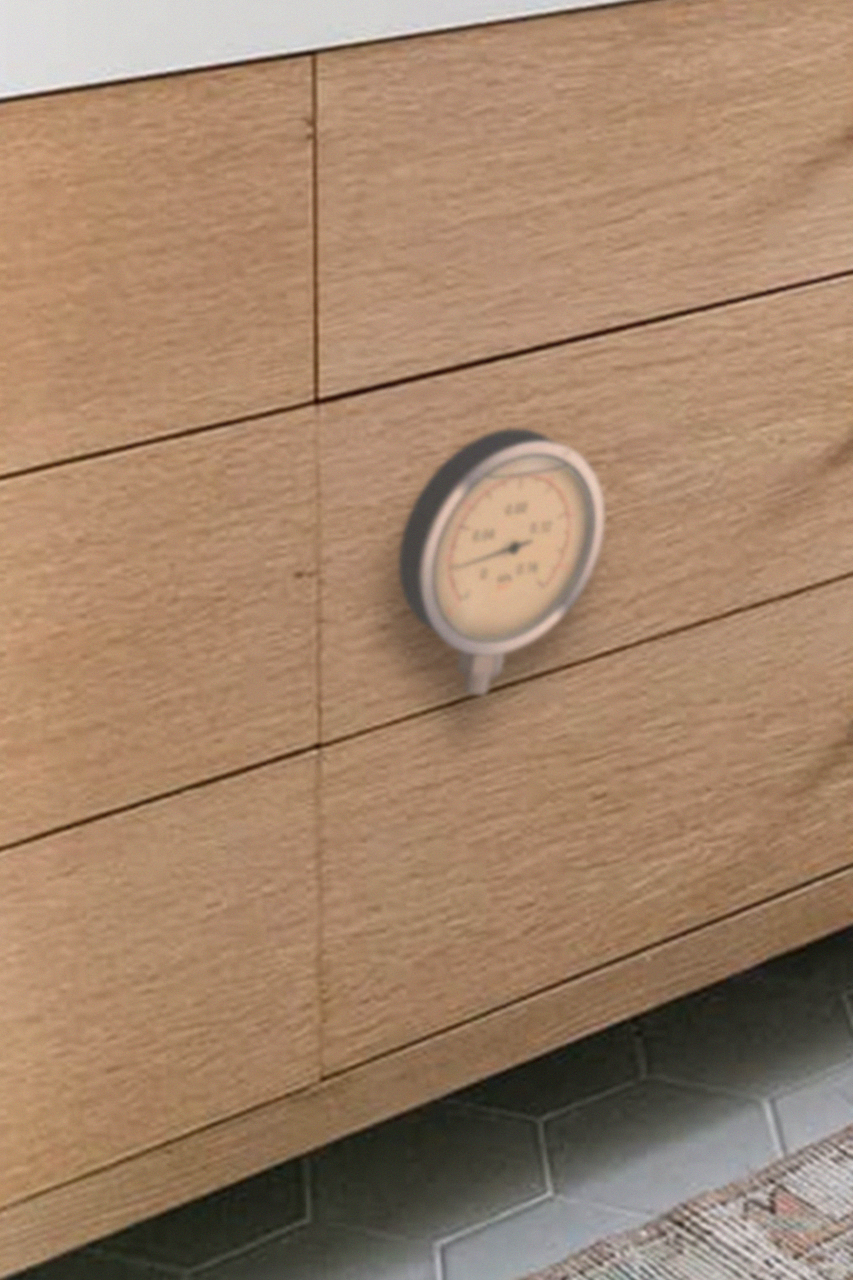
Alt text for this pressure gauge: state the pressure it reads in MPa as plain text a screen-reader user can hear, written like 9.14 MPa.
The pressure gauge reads 0.02 MPa
